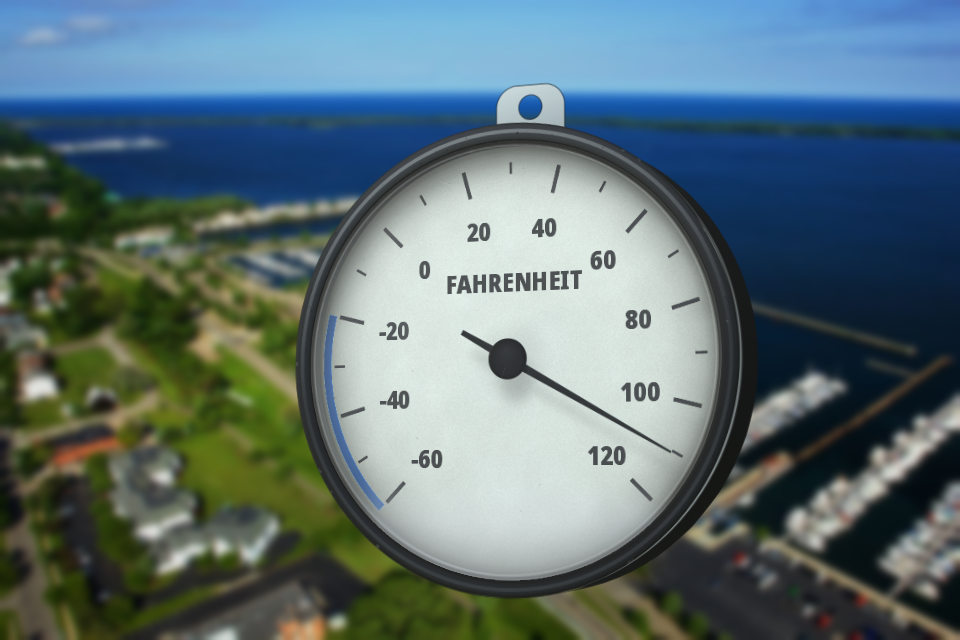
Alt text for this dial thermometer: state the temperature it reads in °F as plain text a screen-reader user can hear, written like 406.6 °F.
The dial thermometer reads 110 °F
